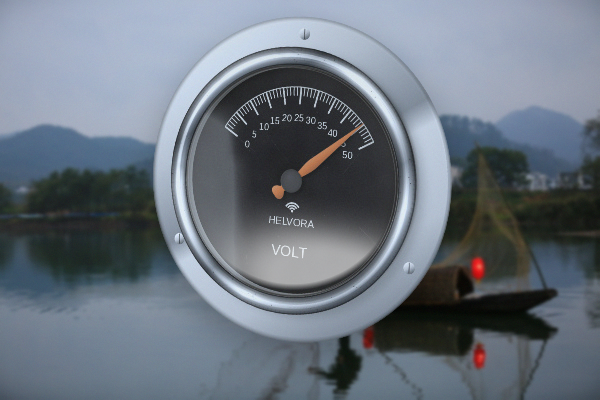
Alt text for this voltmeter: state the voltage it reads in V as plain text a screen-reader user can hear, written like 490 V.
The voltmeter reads 45 V
